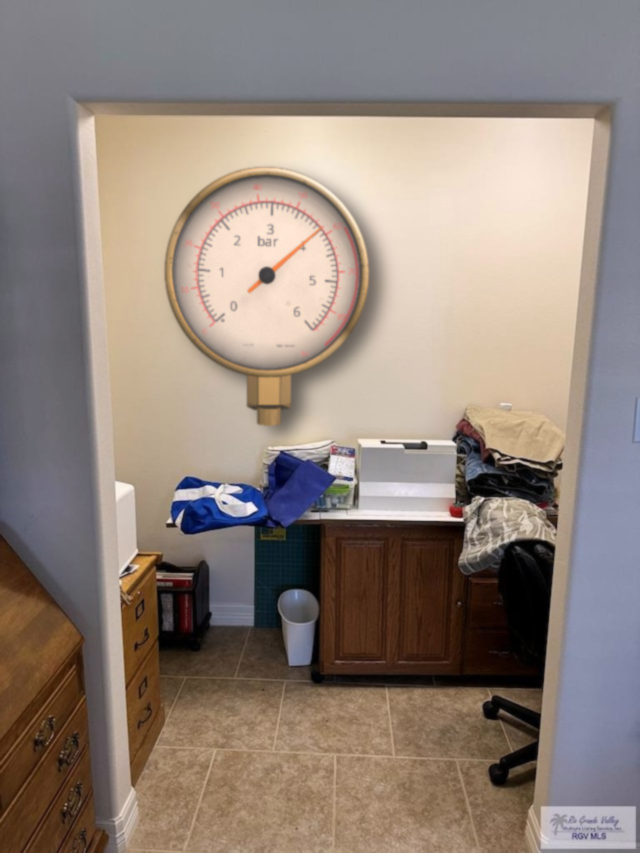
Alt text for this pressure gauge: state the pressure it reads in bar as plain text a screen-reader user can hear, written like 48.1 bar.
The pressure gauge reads 4 bar
